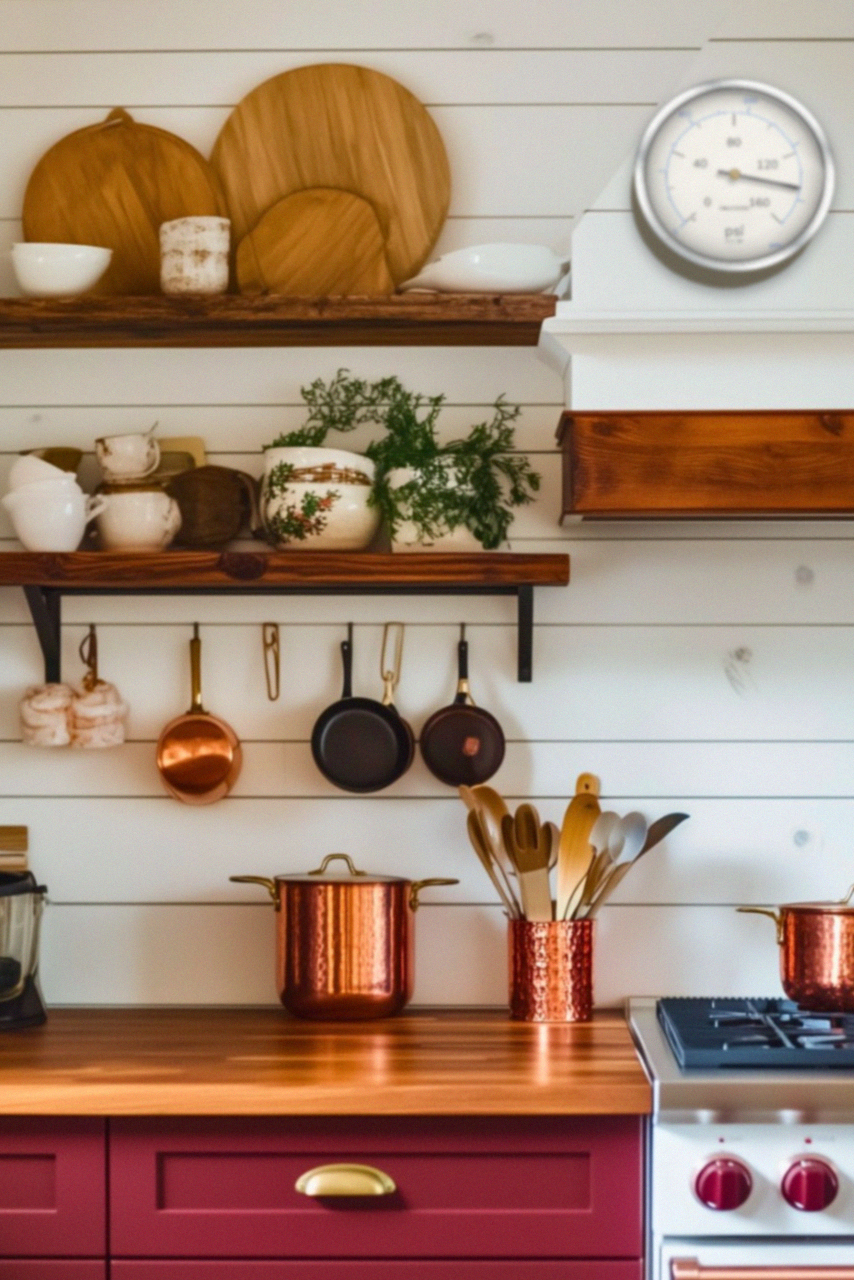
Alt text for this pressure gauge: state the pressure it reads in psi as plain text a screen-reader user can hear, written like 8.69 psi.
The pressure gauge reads 140 psi
